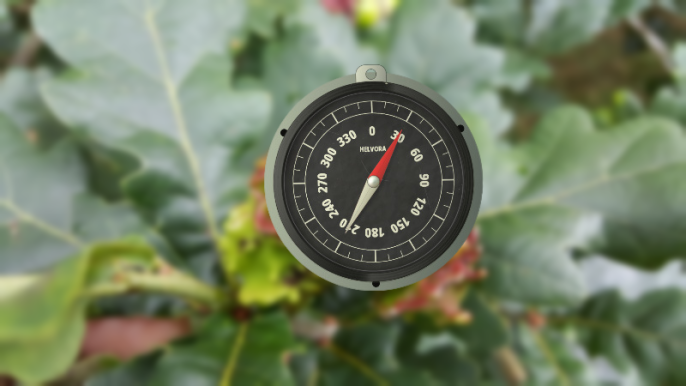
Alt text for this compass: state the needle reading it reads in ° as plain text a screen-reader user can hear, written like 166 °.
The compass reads 30 °
